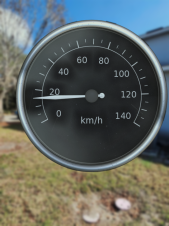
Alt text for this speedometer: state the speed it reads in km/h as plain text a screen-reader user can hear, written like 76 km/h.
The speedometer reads 15 km/h
